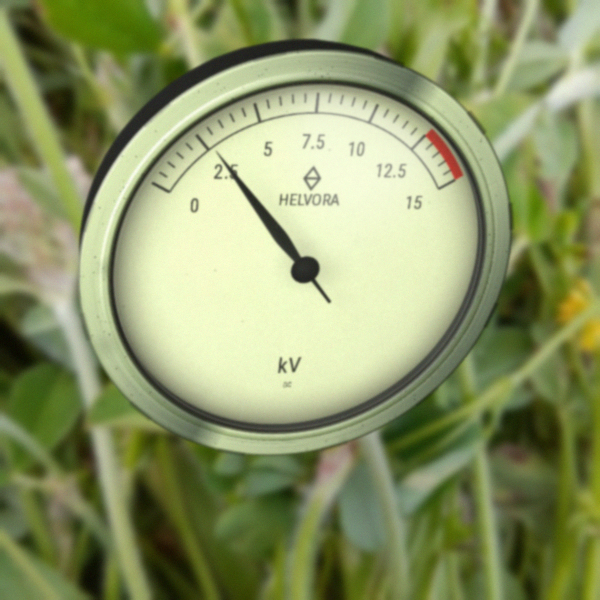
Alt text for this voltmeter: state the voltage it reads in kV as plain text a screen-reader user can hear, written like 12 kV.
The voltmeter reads 2.75 kV
